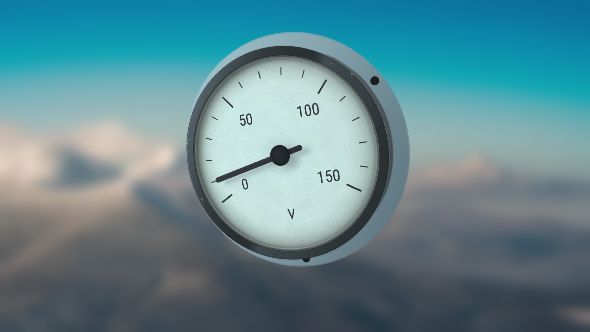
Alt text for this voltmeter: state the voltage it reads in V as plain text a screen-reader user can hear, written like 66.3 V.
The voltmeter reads 10 V
